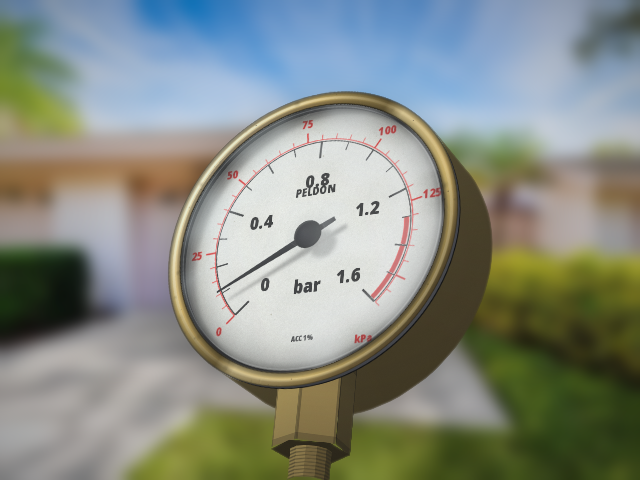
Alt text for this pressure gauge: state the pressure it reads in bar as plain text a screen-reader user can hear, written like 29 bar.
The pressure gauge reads 0.1 bar
